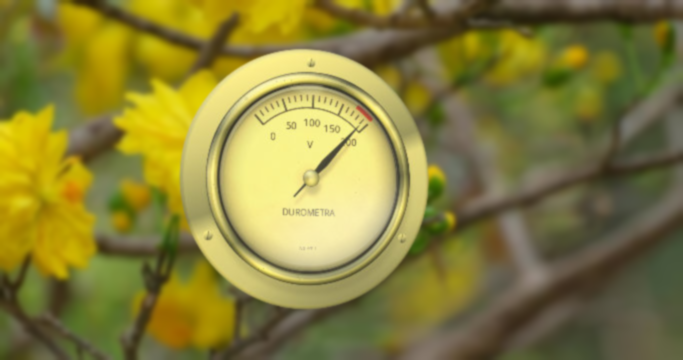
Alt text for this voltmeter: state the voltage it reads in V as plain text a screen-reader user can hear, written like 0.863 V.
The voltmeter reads 190 V
